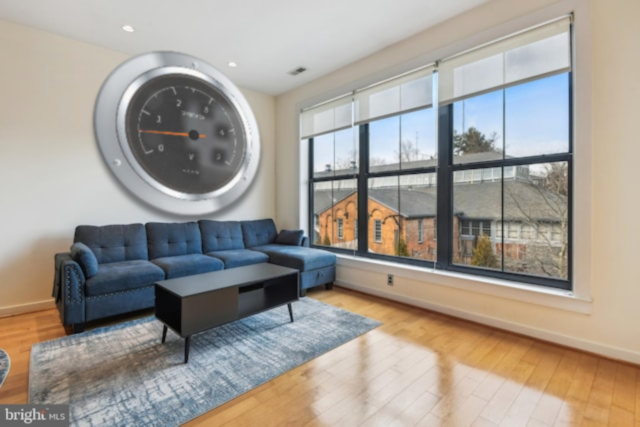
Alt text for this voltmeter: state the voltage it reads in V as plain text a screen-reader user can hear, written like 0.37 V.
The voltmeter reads 0.5 V
